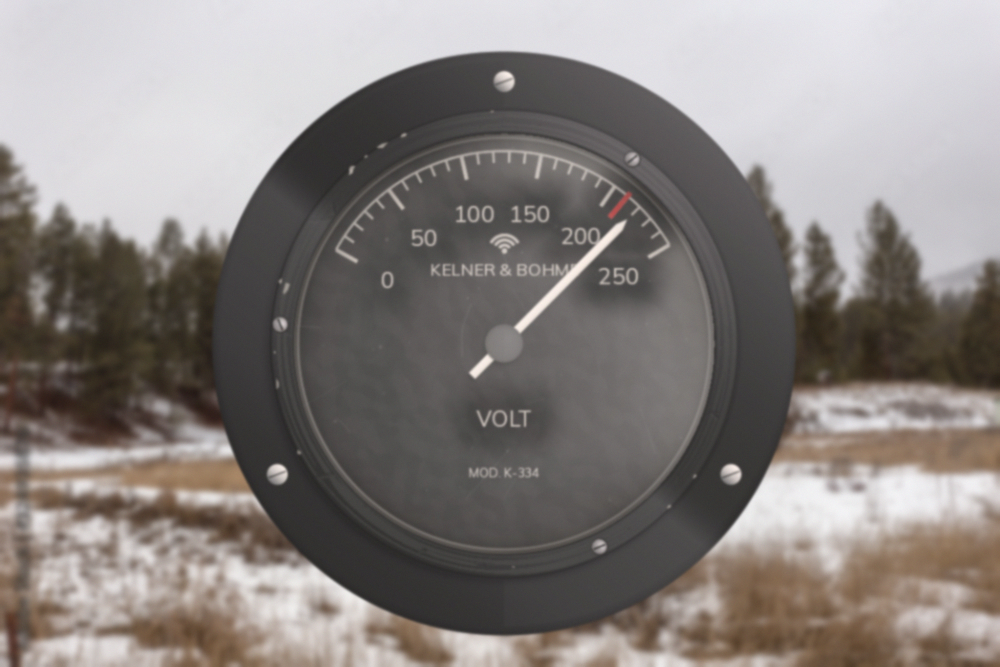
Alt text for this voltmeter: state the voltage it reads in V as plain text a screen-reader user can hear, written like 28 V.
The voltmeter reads 220 V
